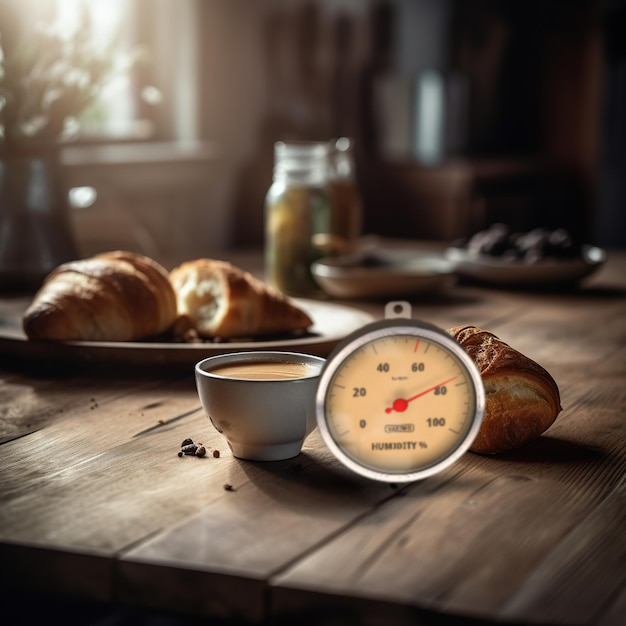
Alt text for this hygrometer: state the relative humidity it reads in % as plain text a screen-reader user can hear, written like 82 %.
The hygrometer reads 76 %
